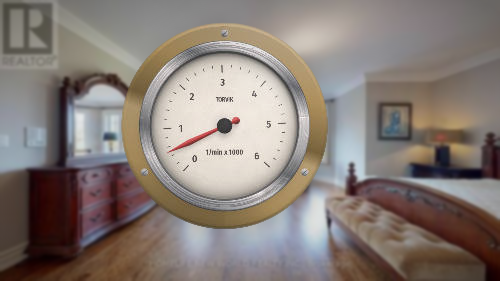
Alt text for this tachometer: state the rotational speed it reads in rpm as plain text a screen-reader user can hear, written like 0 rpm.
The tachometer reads 500 rpm
